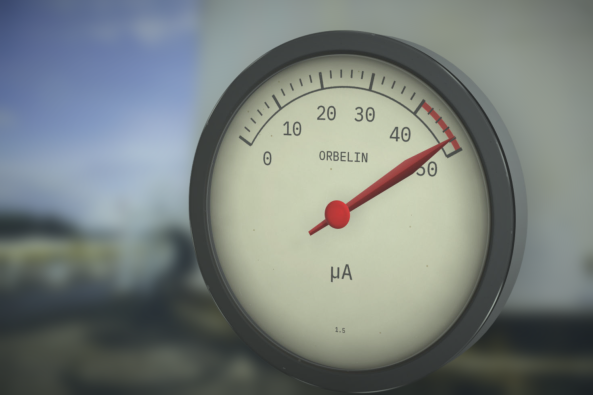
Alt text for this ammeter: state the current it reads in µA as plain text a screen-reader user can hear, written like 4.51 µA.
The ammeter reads 48 µA
